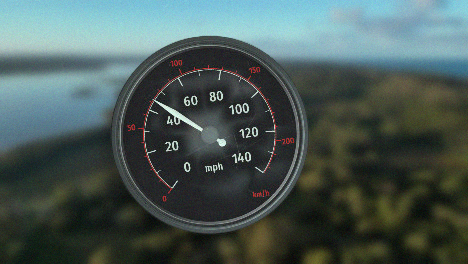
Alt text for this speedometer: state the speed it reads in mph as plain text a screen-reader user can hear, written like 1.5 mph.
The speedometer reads 45 mph
